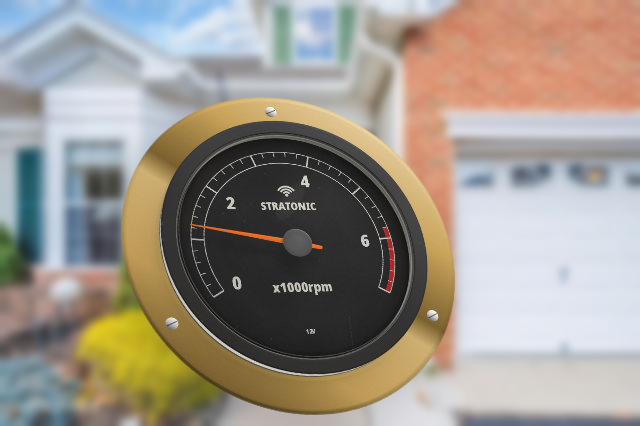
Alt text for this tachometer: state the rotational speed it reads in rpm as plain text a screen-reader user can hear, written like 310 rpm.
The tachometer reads 1200 rpm
